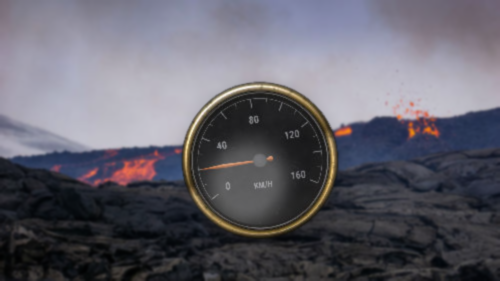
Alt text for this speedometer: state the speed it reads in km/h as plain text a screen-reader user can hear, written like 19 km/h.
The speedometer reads 20 km/h
